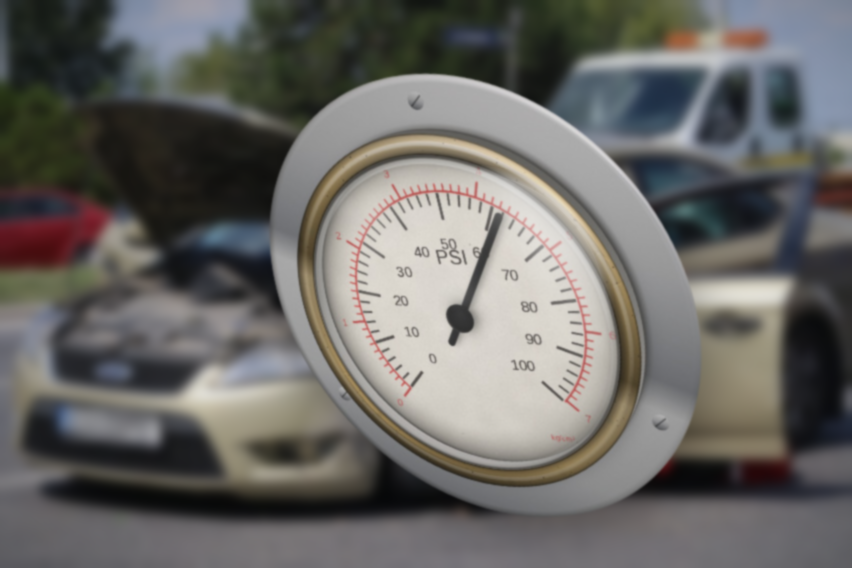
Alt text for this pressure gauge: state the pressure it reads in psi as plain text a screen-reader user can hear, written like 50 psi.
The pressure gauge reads 62 psi
